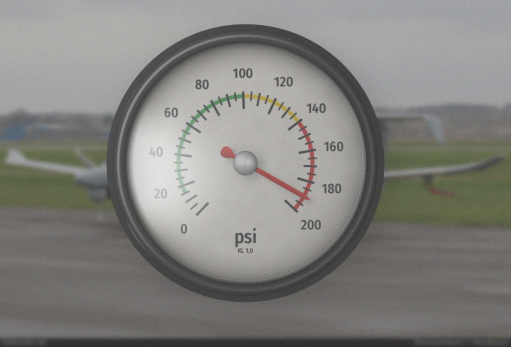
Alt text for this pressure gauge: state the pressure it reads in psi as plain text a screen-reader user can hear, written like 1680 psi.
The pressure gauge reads 190 psi
